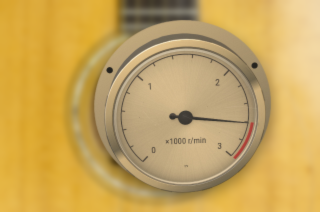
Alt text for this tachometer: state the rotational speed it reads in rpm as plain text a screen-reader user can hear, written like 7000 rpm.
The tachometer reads 2600 rpm
